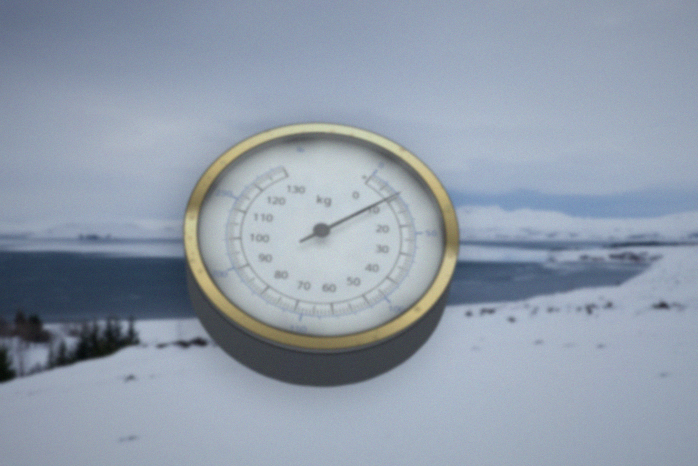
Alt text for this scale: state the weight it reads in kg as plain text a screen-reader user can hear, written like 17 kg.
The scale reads 10 kg
